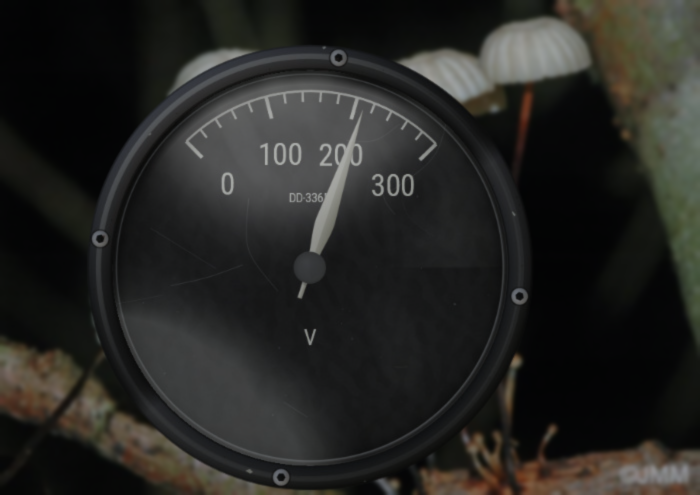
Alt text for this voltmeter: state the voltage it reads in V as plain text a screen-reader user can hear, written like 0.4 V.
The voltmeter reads 210 V
